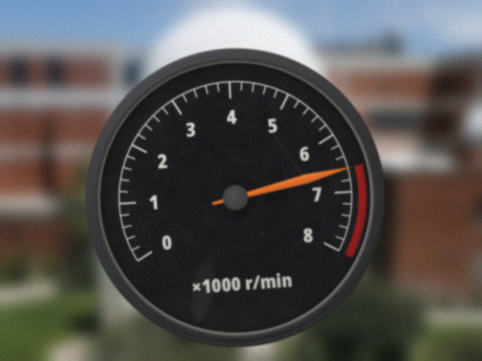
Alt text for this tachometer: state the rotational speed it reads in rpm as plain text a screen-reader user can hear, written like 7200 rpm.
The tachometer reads 6600 rpm
